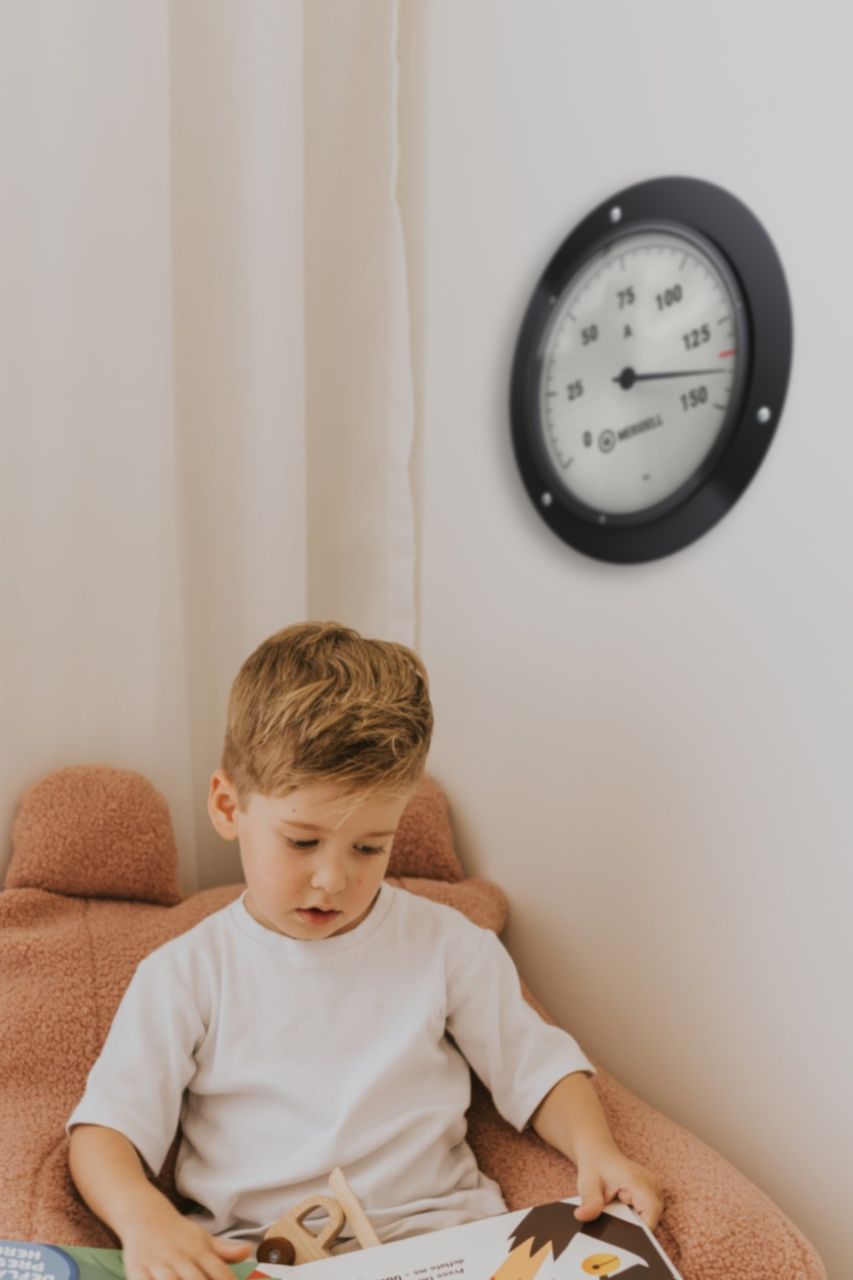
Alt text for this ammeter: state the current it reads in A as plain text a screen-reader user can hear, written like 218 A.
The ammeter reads 140 A
